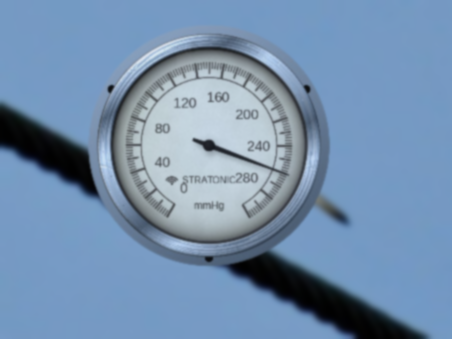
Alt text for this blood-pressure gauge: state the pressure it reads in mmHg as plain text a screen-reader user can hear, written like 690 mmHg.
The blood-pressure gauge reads 260 mmHg
